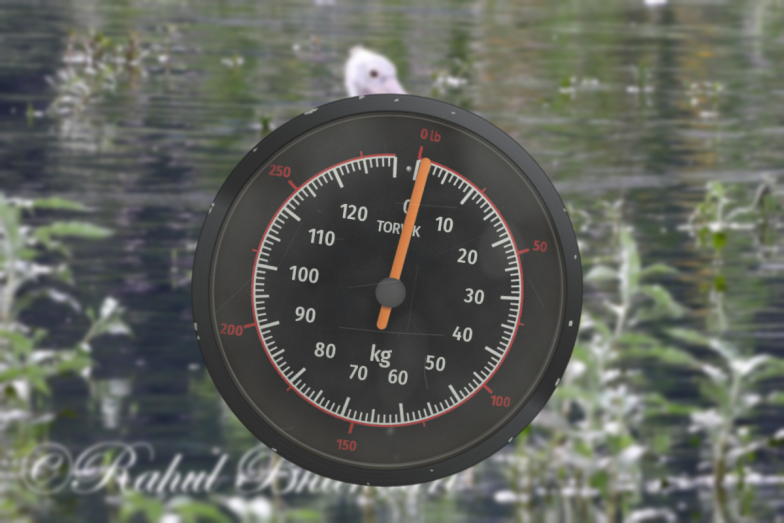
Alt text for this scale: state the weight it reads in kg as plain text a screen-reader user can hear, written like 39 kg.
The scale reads 1 kg
